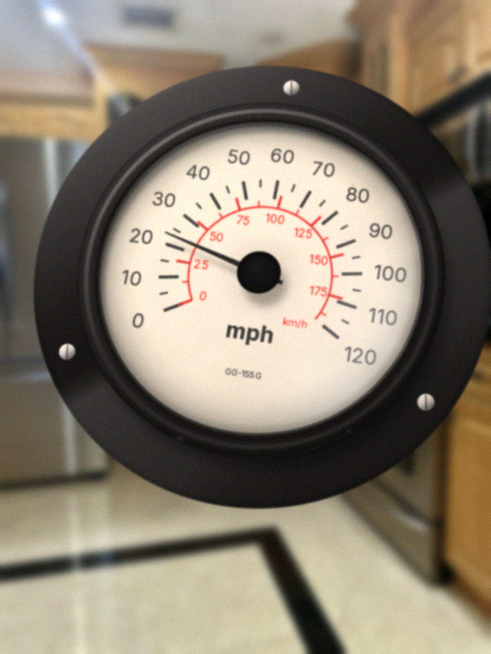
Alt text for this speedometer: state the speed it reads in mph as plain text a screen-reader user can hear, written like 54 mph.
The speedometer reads 22.5 mph
